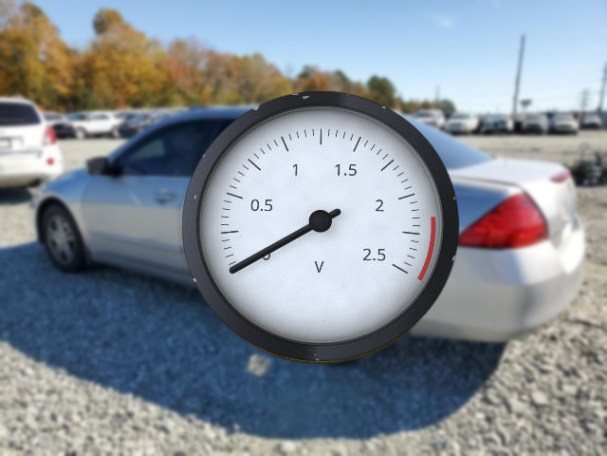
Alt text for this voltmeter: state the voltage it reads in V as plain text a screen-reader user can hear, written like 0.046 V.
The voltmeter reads 0 V
